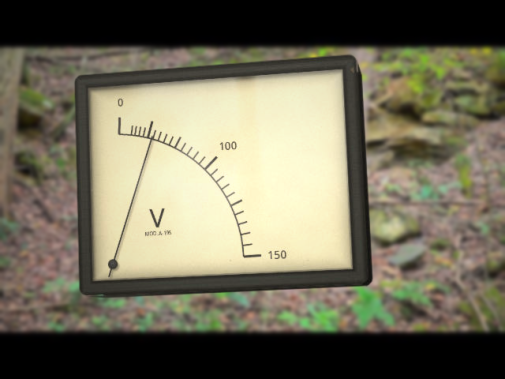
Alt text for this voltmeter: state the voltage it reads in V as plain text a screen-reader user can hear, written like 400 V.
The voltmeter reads 55 V
